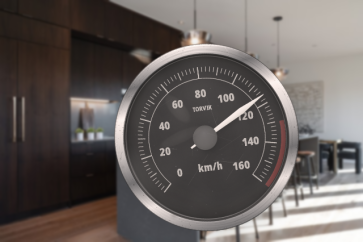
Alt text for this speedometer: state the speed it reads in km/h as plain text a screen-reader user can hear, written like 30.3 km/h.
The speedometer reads 116 km/h
